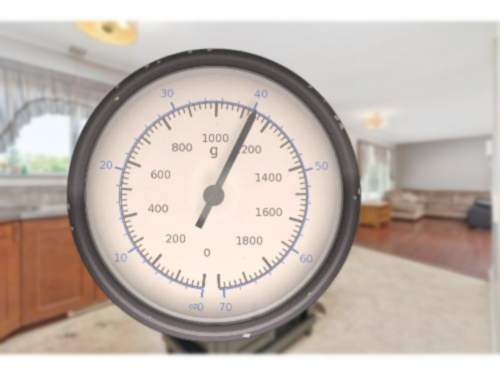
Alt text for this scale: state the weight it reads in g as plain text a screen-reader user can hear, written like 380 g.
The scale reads 1140 g
